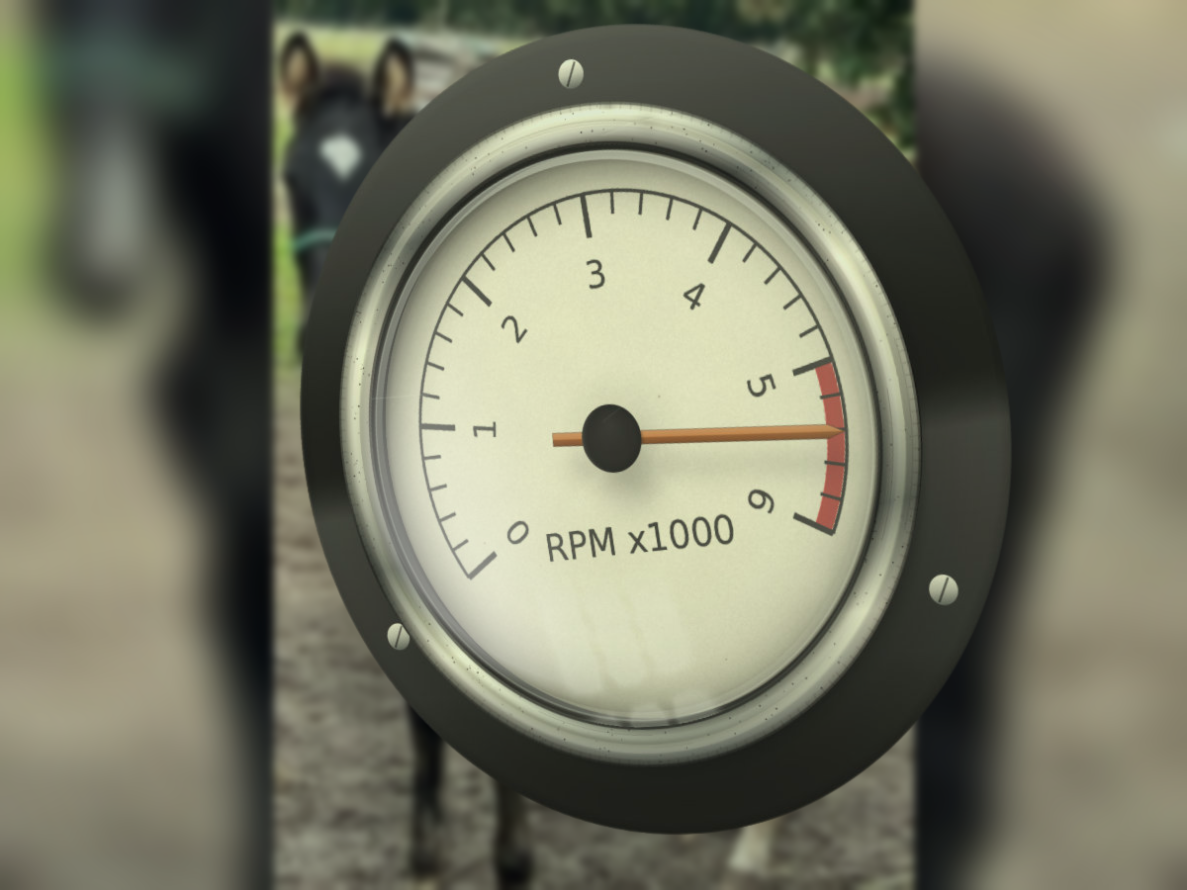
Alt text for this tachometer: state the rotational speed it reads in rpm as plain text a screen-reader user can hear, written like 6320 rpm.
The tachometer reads 5400 rpm
